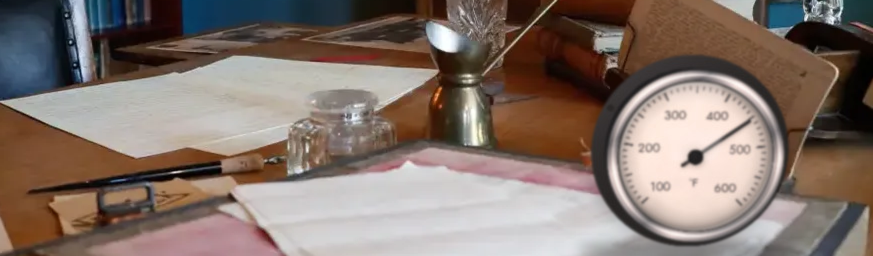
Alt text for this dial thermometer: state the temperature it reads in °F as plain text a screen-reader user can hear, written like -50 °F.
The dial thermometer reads 450 °F
